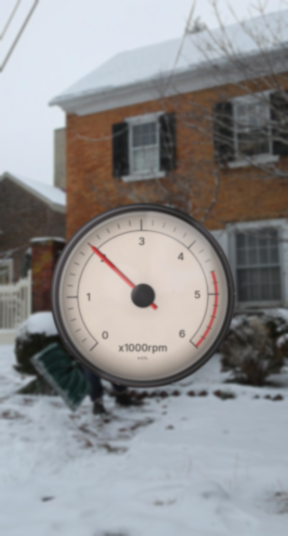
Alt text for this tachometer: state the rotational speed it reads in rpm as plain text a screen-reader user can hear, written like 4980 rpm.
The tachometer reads 2000 rpm
